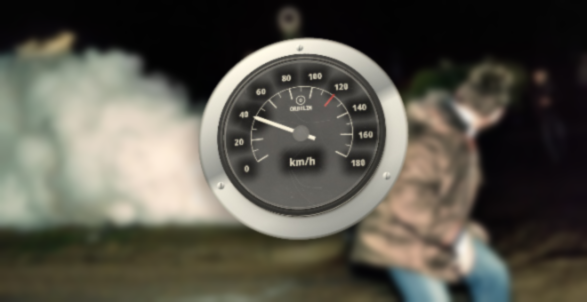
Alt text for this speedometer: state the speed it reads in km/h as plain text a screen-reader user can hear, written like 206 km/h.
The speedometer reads 40 km/h
